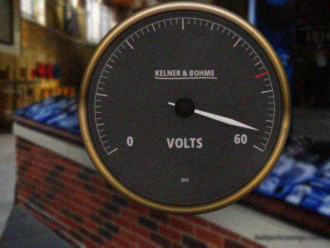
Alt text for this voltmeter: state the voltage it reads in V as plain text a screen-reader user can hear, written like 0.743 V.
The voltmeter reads 57 V
